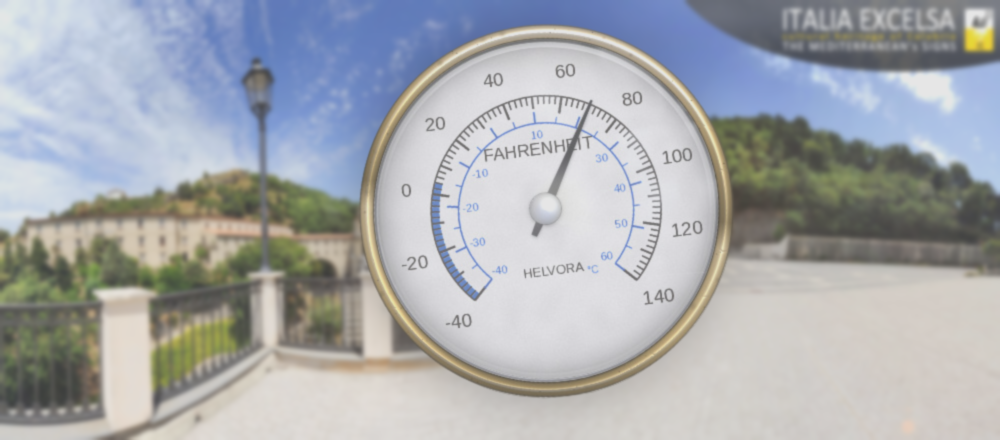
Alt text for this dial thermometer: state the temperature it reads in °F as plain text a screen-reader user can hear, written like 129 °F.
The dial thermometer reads 70 °F
